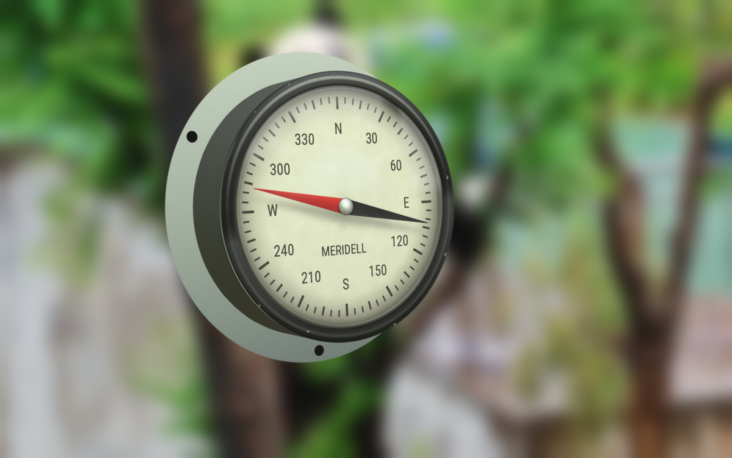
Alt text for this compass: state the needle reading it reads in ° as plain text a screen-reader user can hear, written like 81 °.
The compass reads 282.5 °
